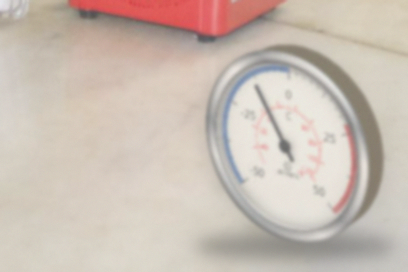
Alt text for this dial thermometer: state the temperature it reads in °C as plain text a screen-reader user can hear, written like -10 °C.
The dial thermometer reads -12.5 °C
